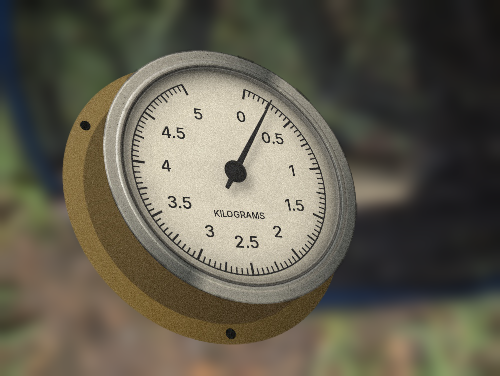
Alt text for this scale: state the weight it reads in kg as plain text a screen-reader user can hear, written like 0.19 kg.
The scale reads 0.25 kg
